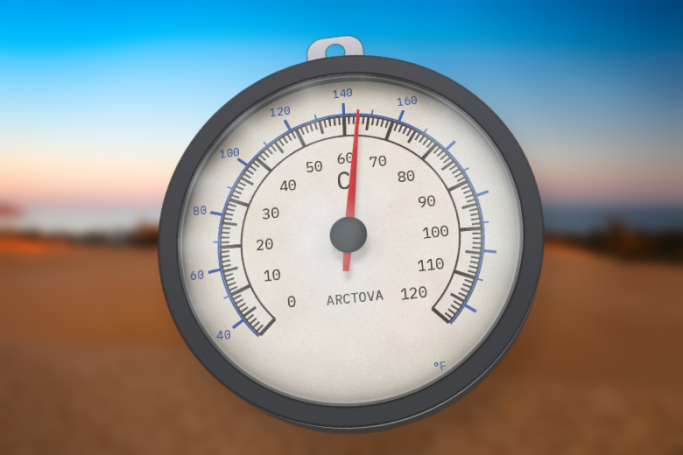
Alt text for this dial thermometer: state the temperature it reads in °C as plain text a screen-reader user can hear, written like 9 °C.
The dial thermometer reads 63 °C
